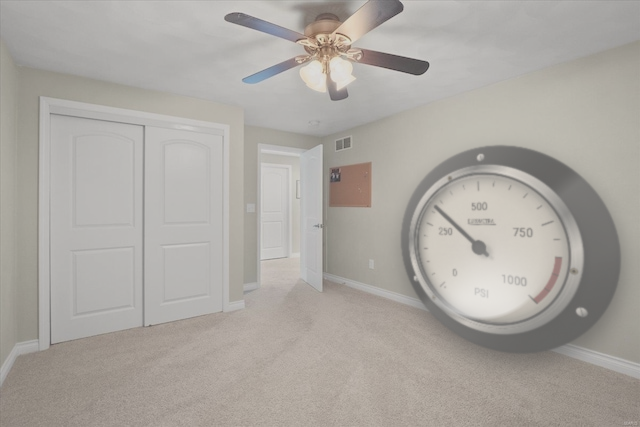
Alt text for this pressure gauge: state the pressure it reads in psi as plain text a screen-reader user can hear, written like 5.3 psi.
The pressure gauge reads 325 psi
